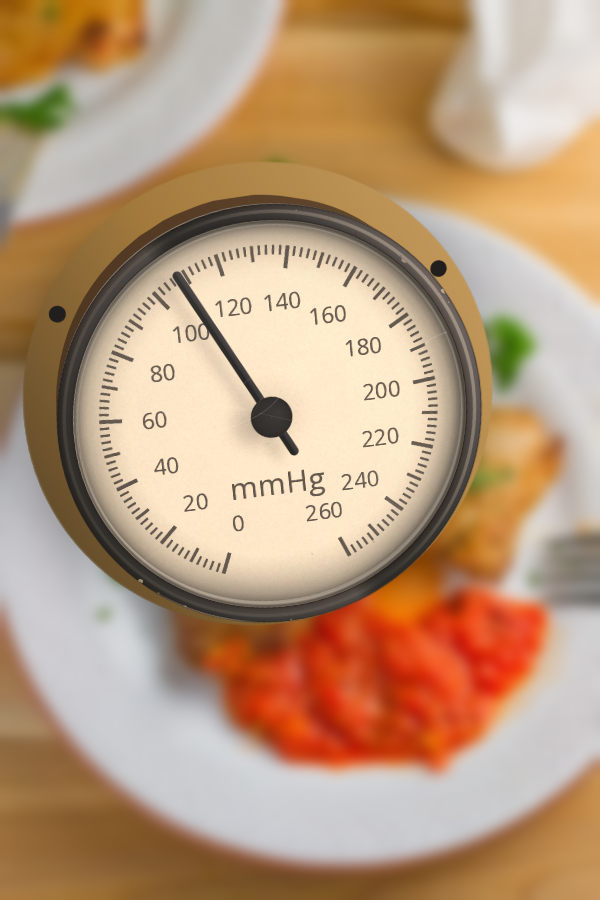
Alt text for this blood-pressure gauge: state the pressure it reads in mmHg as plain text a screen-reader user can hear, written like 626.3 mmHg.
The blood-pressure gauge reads 108 mmHg
